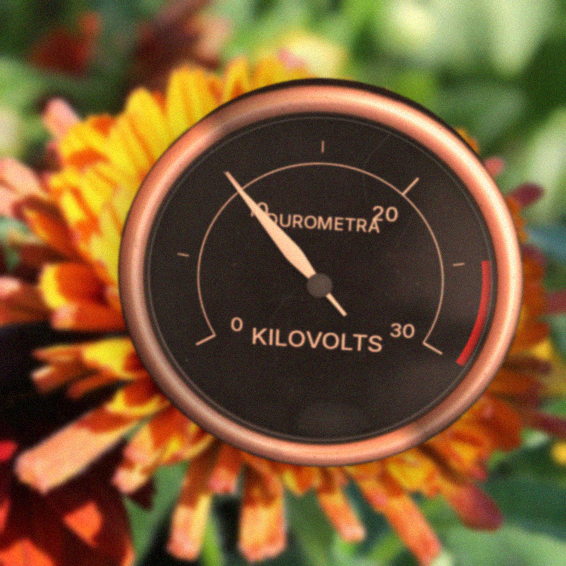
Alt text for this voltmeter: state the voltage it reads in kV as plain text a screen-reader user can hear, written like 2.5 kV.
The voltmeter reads 10 kV
